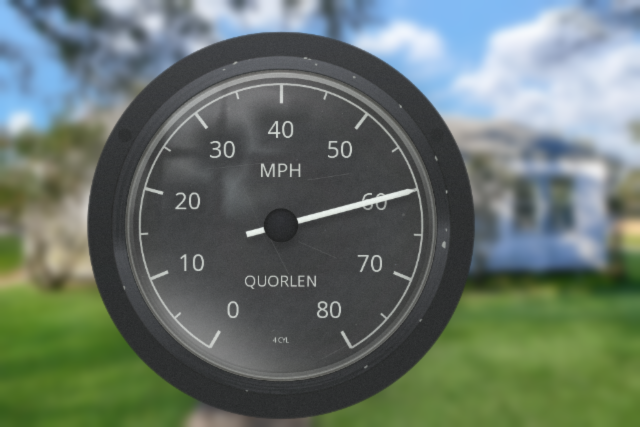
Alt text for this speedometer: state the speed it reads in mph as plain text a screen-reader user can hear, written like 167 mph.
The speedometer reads 60 mph
